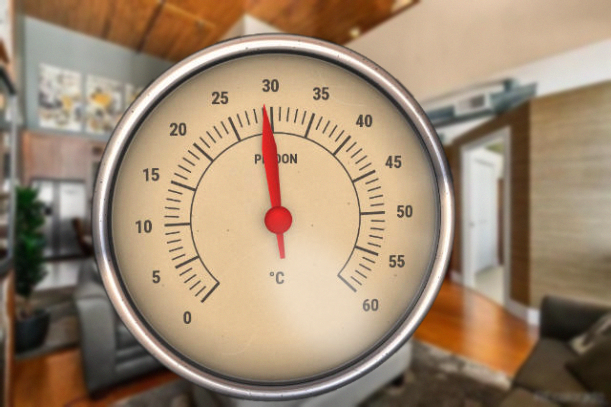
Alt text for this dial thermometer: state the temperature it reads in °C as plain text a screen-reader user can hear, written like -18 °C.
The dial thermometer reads 29 °C
